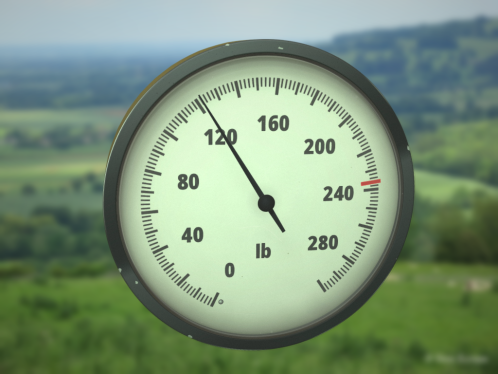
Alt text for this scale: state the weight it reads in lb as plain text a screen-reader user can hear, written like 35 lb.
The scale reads 122 lb
